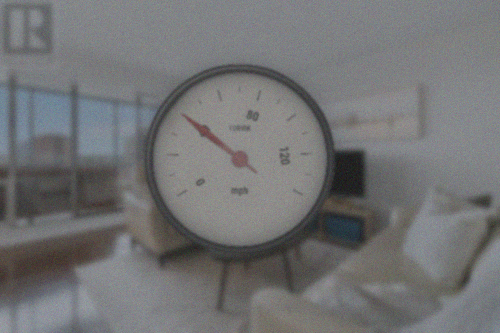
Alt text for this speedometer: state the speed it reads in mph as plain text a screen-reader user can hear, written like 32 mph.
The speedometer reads 40 mph
